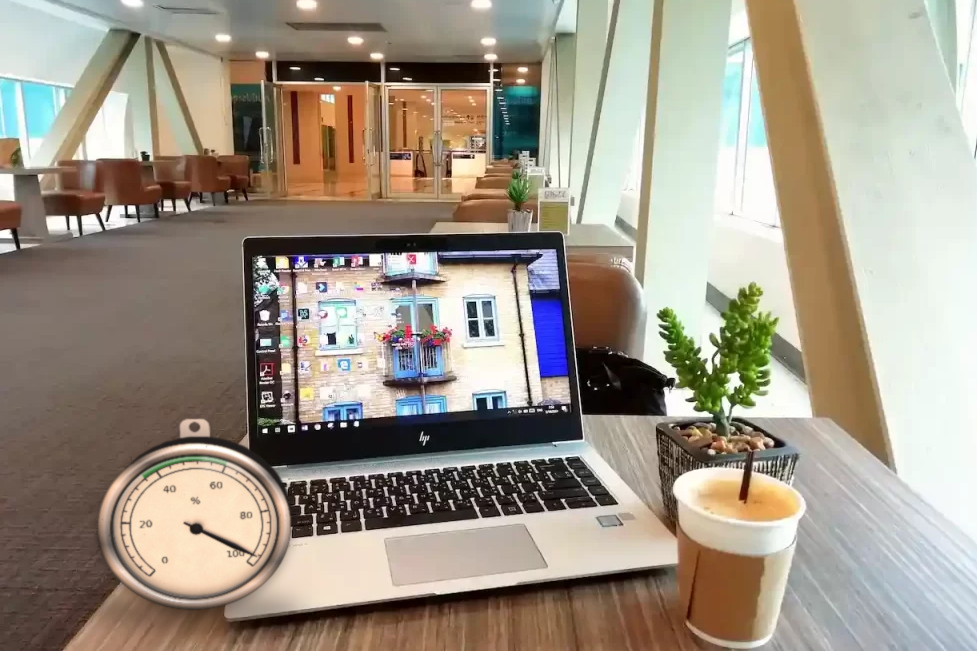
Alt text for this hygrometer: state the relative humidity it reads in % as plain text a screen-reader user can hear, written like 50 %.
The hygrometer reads 96 %
